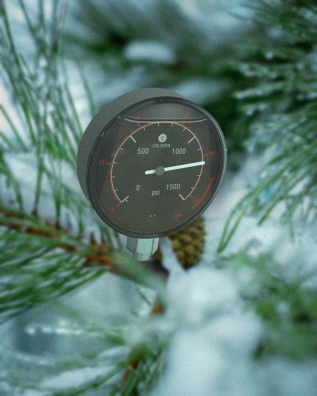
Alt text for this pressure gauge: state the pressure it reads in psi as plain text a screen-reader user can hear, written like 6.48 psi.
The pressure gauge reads 1200 psi
